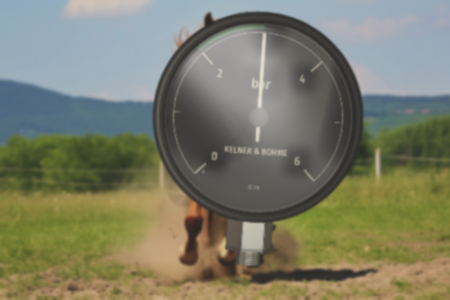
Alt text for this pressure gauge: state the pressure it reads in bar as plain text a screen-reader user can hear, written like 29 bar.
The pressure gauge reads 3 bar
